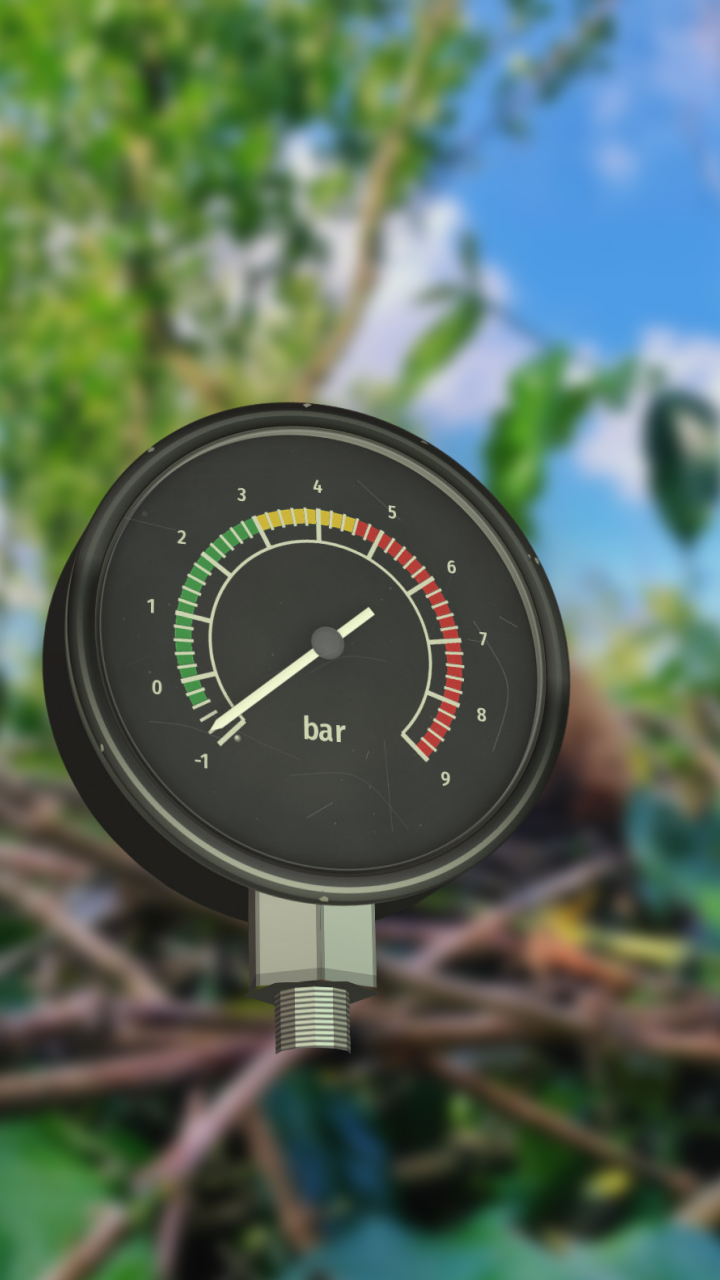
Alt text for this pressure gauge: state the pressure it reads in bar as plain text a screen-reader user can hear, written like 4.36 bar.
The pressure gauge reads -0.8 bar
